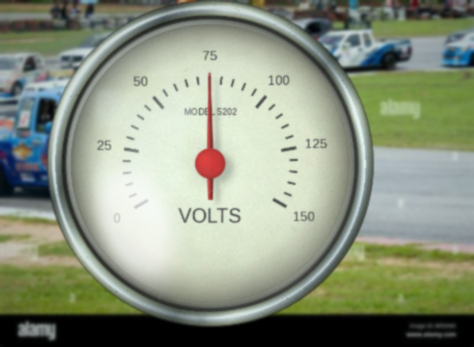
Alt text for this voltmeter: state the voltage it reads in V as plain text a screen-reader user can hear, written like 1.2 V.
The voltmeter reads 75 V
